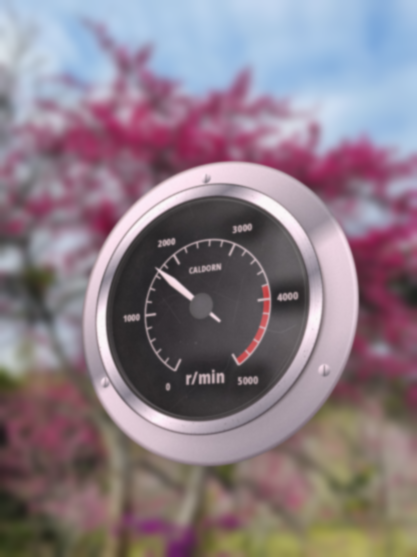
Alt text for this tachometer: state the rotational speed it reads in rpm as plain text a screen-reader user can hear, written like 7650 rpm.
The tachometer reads 1700 rpm
